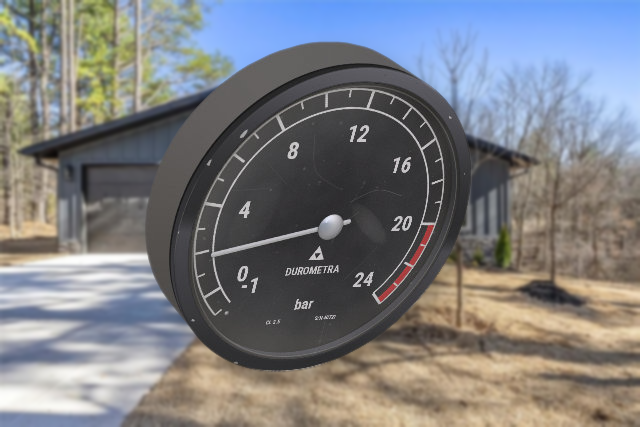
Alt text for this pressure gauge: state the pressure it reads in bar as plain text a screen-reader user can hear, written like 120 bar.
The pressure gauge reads 2 bar
